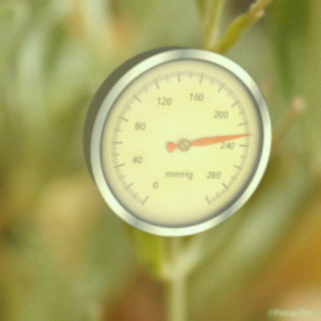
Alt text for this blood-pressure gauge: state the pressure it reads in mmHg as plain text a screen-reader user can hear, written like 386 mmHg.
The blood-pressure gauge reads 230 mmHg
